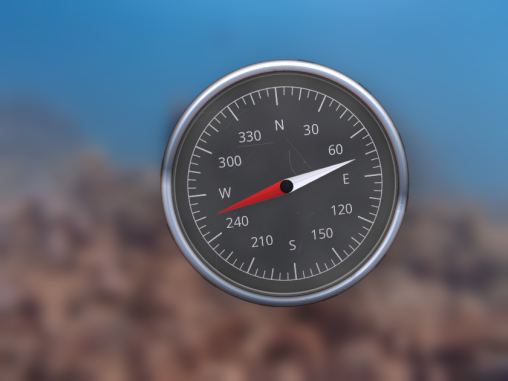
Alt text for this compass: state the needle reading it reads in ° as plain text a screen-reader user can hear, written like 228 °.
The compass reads 255 °
